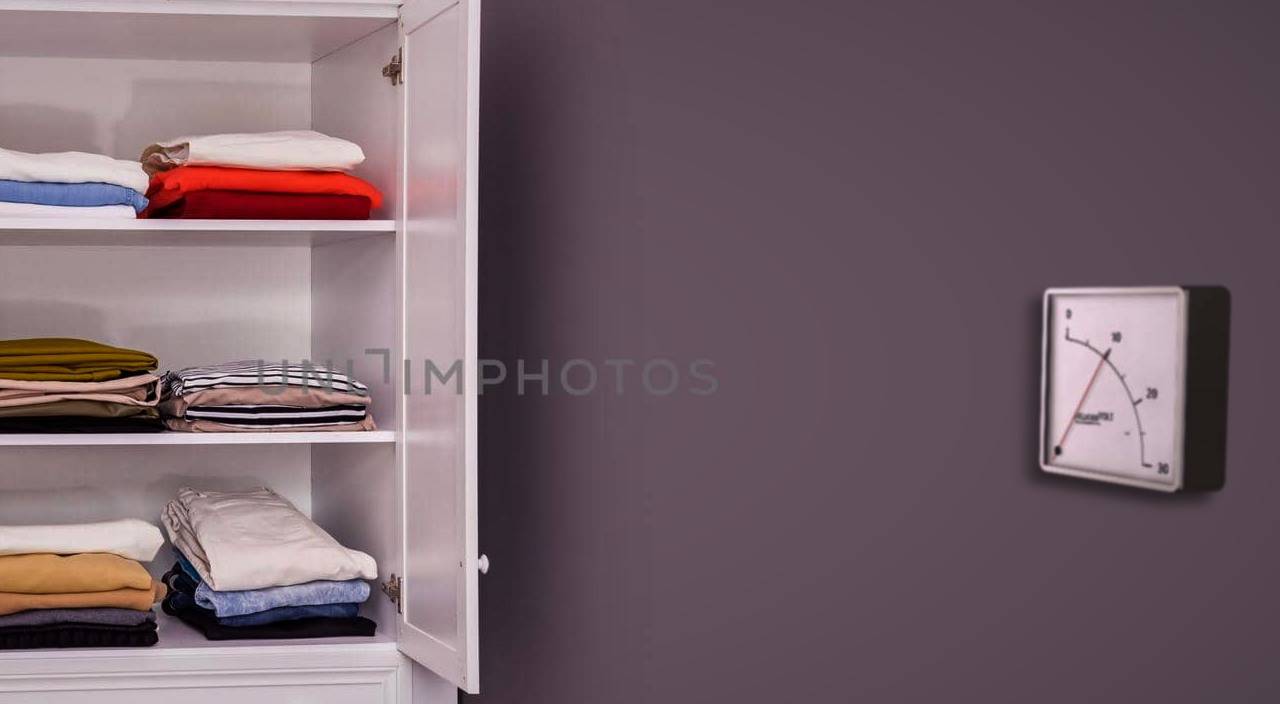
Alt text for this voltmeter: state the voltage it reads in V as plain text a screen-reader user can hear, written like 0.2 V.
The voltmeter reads 10 V
